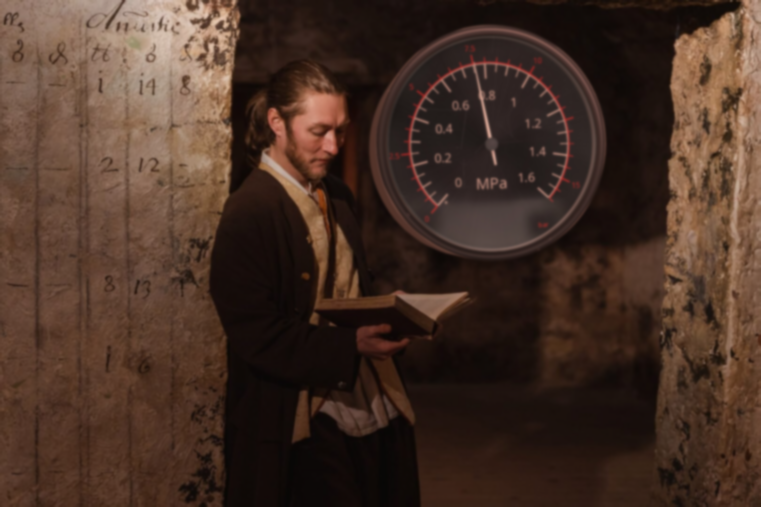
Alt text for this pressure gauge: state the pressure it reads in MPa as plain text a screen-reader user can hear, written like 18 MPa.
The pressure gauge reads 0.75 MPa
